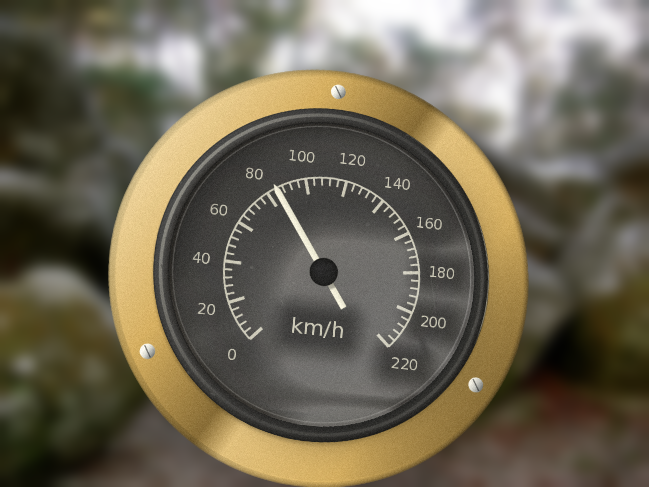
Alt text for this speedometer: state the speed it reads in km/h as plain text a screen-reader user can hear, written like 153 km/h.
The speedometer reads 84 km/h
